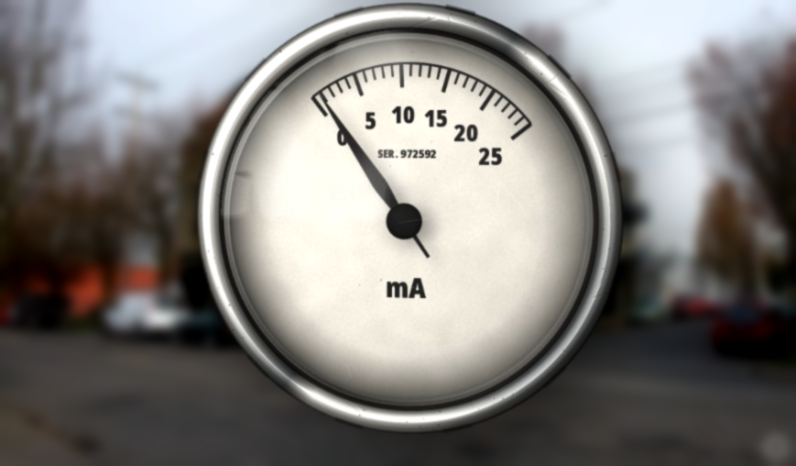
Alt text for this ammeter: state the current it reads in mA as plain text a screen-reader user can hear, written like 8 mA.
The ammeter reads 1 mA
